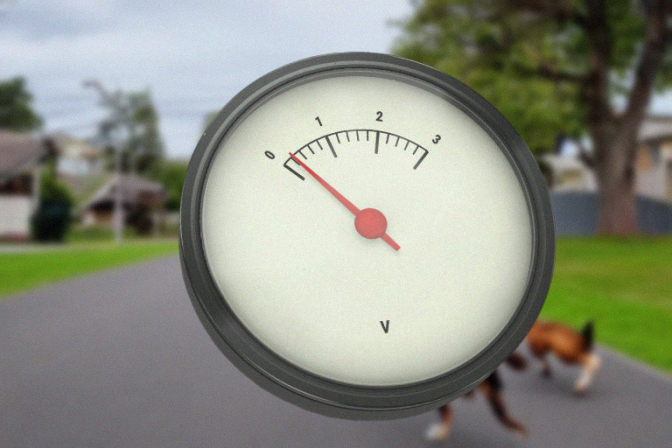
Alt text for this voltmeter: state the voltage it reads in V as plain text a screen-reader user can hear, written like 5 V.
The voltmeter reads 0.2 V
